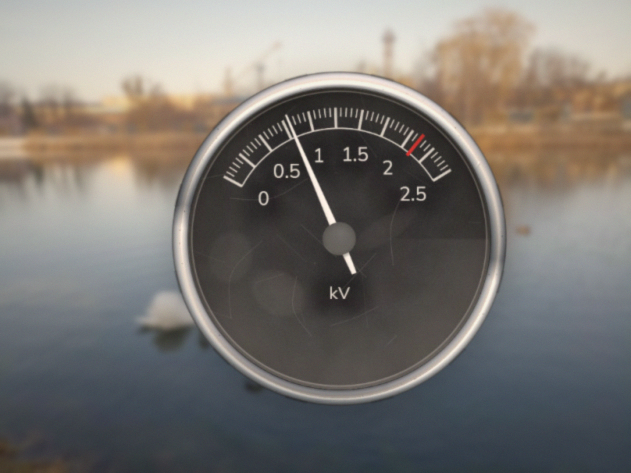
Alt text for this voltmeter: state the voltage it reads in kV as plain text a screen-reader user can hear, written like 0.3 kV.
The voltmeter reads 0.8 kV
